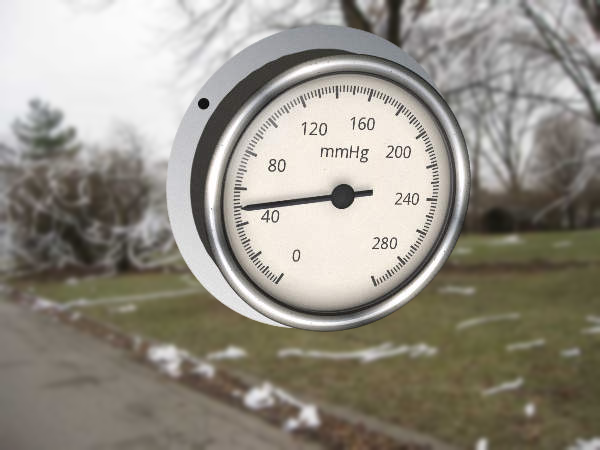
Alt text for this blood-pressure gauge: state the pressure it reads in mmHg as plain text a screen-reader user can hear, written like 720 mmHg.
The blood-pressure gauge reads 50 mmHg
